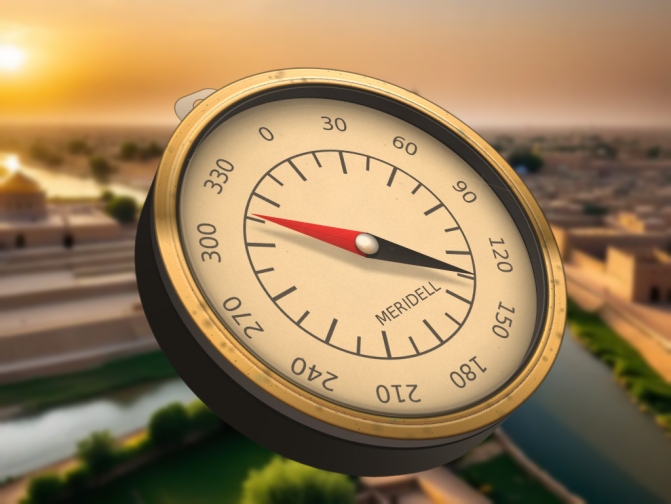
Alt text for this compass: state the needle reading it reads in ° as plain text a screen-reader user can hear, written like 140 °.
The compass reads 315 °
